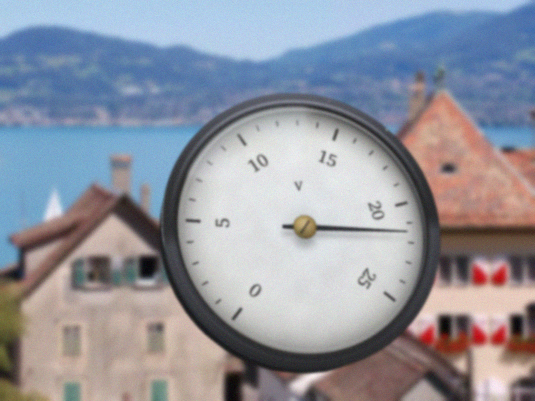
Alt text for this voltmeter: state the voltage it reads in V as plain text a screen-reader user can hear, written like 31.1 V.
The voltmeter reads 21.5 V
